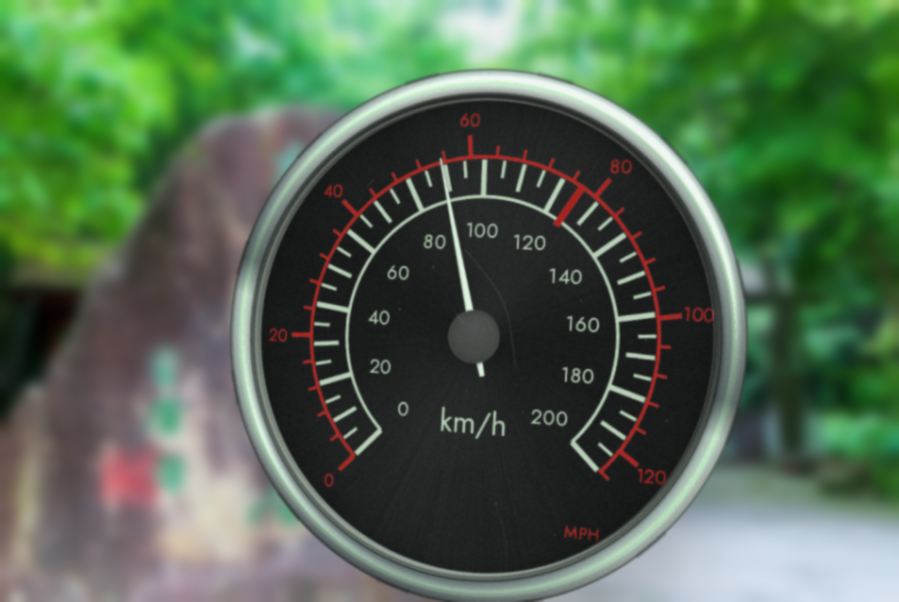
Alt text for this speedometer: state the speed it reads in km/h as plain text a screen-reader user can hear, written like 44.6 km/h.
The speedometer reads 90 km/h
